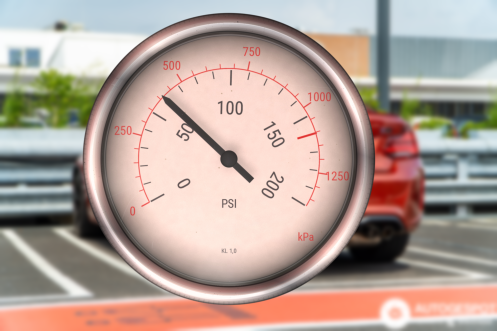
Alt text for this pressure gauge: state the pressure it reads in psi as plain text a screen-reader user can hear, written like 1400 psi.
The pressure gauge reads 60 psi
